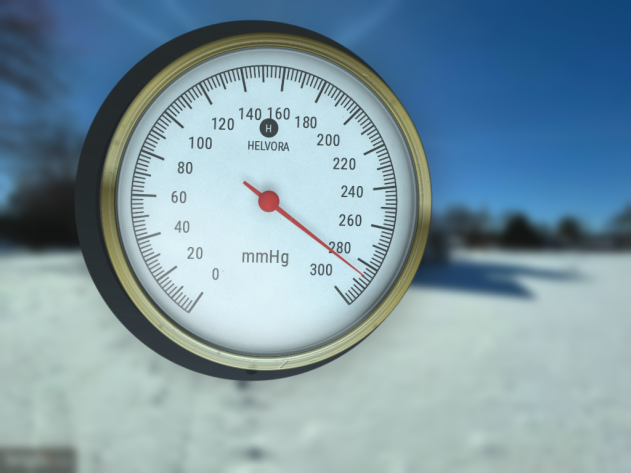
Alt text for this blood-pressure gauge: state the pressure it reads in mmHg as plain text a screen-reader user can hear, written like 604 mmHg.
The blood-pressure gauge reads 286 mmHg
